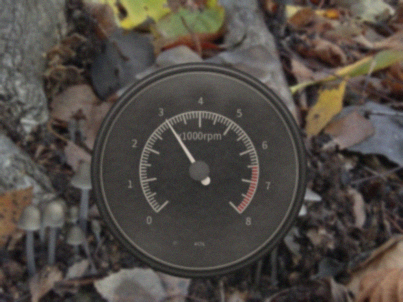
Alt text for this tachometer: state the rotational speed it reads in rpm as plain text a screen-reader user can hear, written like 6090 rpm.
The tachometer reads 3000 rpm
